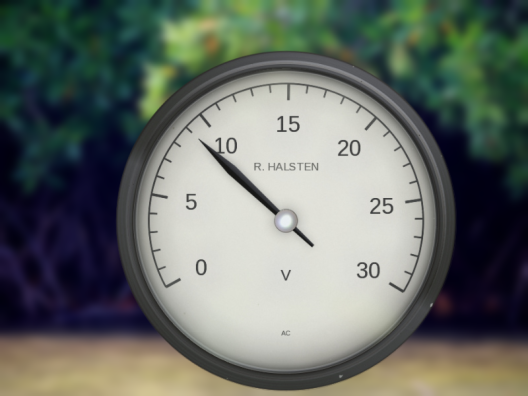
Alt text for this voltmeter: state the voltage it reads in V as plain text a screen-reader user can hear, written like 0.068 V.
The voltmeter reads 9 V
